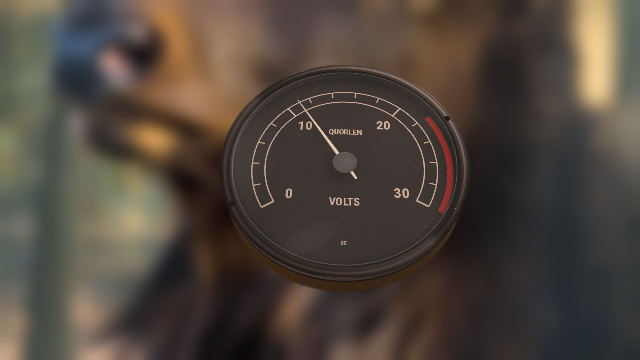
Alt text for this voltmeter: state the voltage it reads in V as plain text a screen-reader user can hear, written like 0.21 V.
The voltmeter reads 11 V
